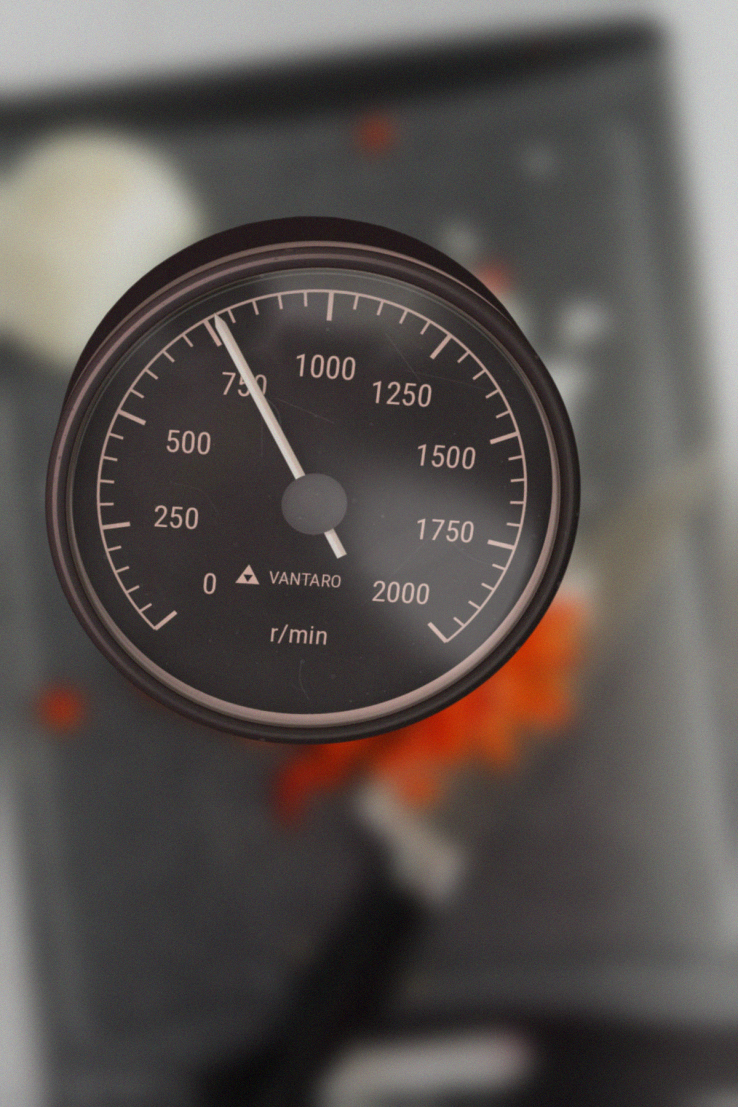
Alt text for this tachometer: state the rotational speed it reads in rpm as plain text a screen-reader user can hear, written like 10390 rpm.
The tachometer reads 775 rpm
